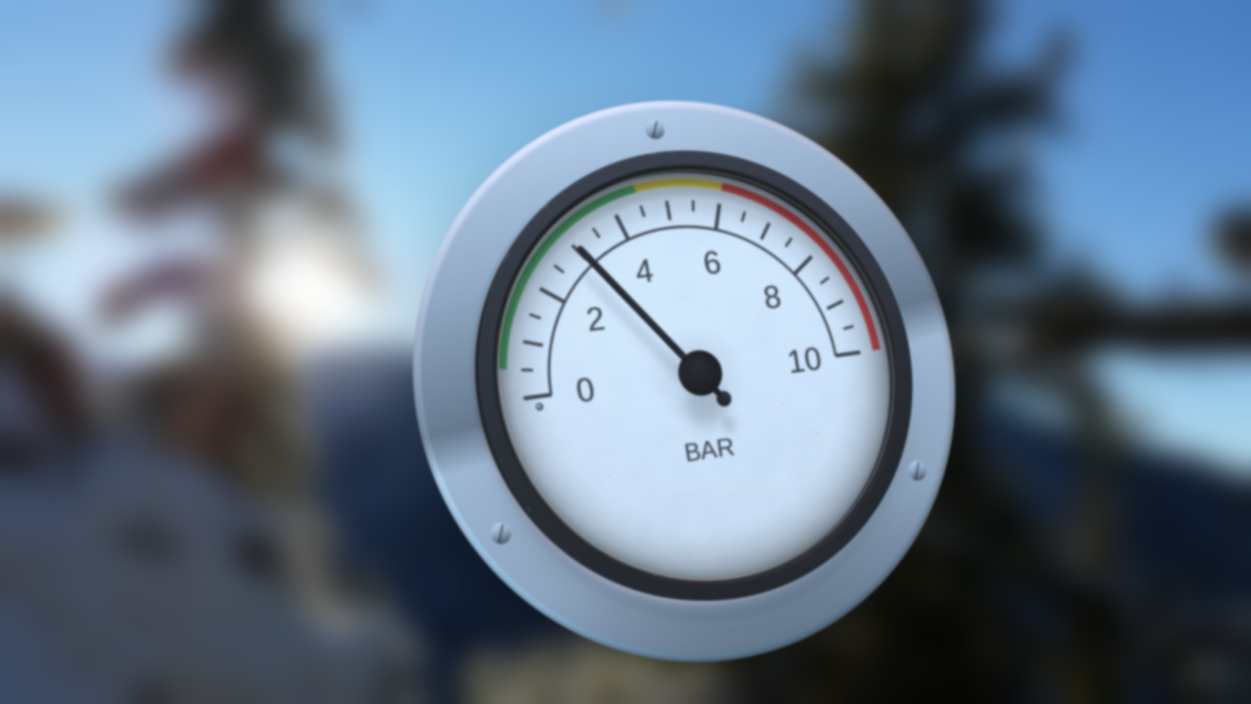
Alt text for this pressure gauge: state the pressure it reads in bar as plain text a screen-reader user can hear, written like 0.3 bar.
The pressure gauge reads 3 bar
